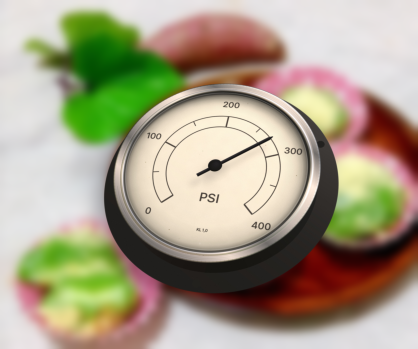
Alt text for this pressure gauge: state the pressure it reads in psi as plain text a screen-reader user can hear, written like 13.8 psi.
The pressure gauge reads 275 psi
